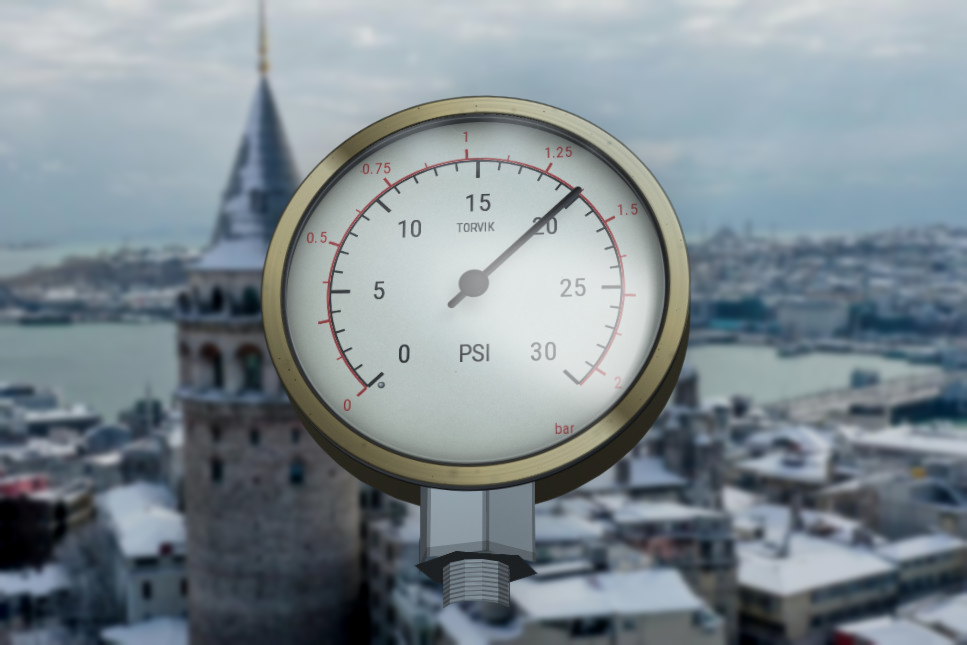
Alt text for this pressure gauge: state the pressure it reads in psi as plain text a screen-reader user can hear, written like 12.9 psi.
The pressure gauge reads 20 psi
